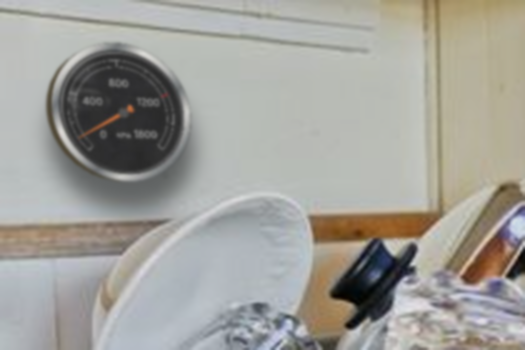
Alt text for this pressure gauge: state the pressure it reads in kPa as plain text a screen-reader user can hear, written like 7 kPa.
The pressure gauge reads 100 kPa
